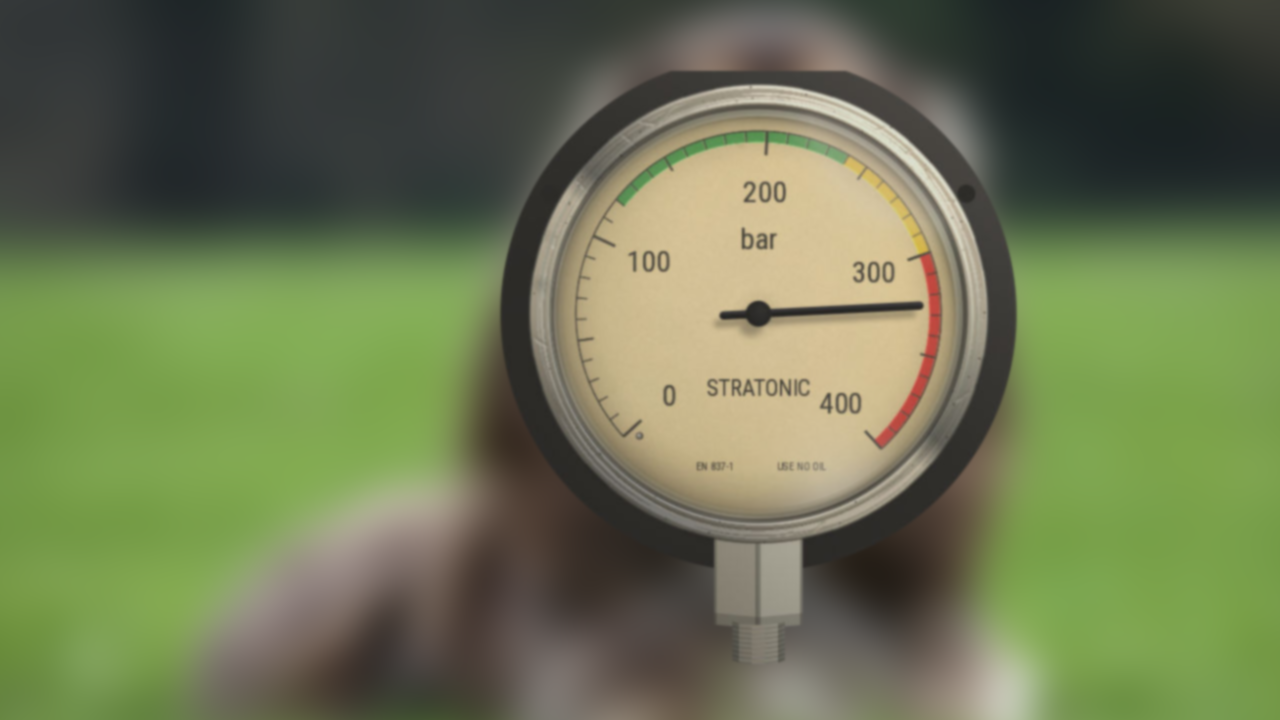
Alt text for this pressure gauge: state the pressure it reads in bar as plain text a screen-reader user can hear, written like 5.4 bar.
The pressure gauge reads 325 bar
